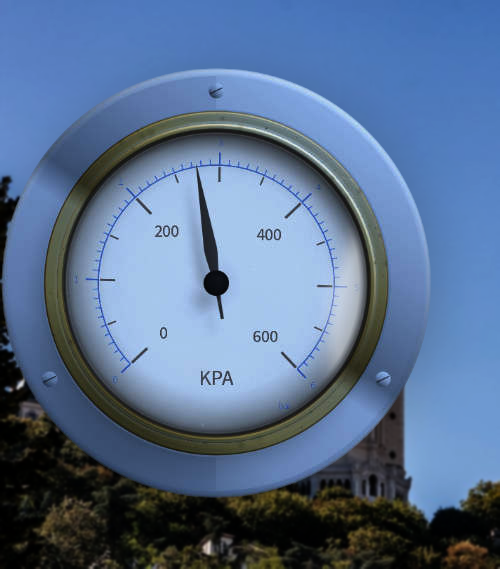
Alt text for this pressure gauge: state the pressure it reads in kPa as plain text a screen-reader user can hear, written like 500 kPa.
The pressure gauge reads 275 kPa
